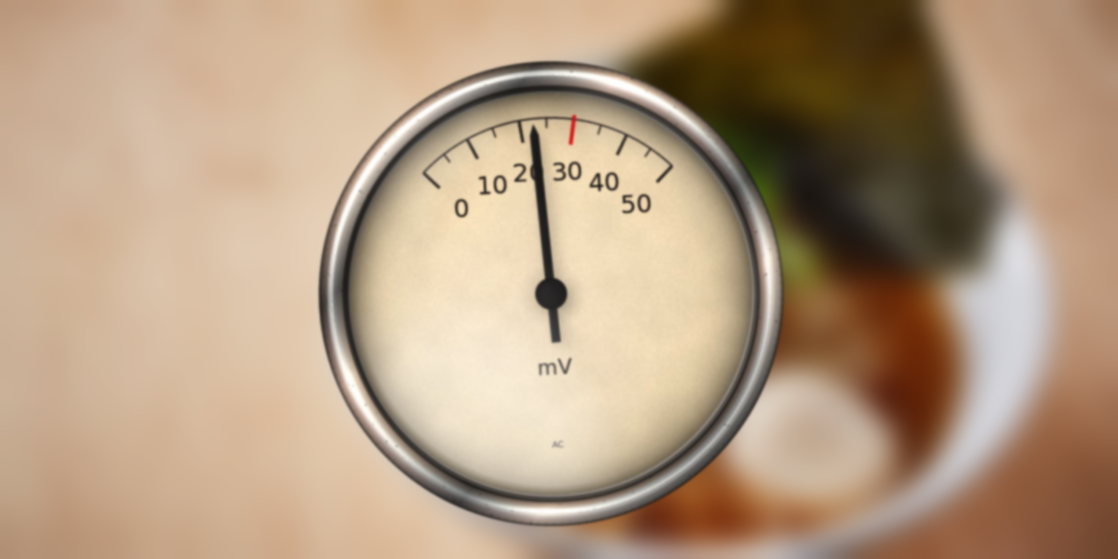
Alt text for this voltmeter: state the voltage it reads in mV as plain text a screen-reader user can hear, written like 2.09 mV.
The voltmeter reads 22.5 mV
